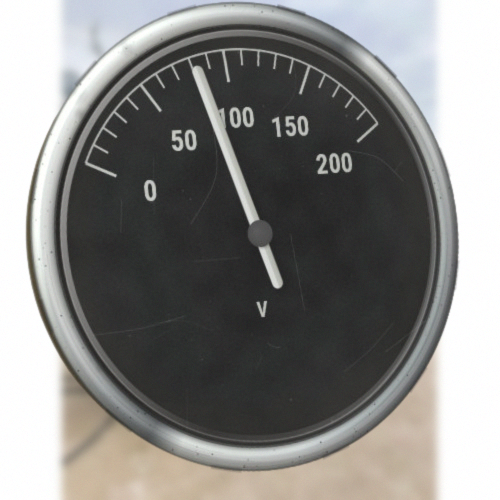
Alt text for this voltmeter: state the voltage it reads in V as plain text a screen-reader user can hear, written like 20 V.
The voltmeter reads 80 V
